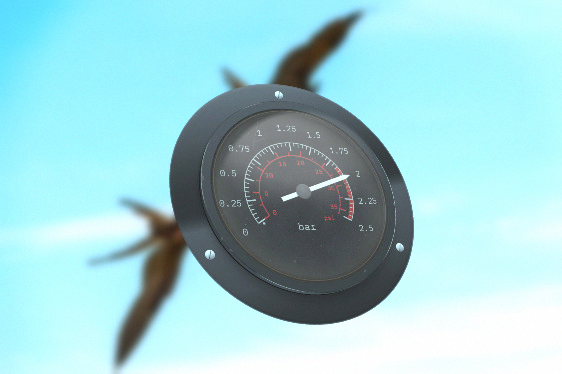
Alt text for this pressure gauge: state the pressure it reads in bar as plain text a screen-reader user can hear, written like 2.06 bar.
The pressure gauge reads 2 bar
